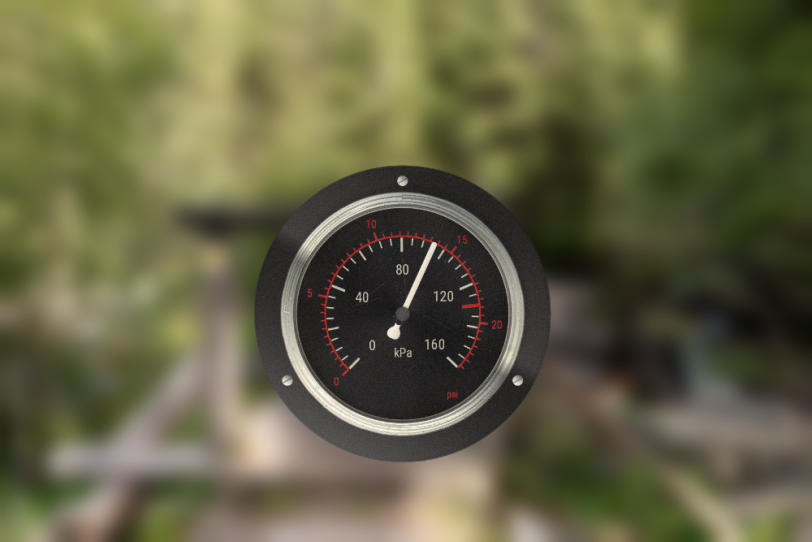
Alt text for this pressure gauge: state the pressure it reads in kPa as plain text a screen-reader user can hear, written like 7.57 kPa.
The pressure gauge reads 95 kPa
